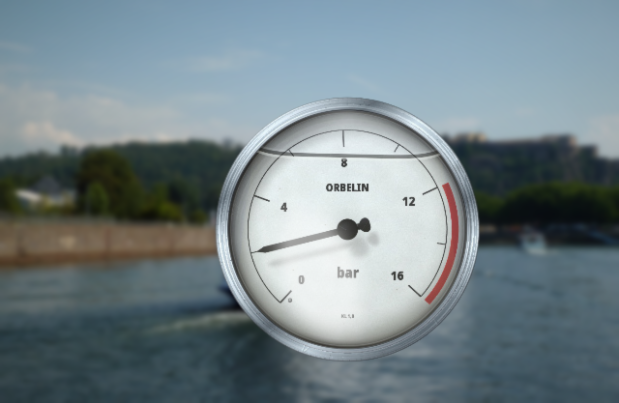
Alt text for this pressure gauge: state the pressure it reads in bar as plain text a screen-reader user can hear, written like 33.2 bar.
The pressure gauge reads 2 bar
